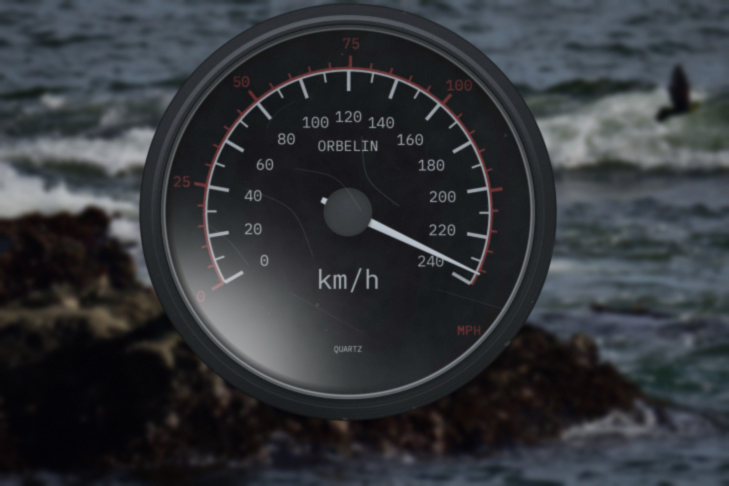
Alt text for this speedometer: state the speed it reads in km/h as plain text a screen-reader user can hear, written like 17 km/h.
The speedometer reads 235 km/h
